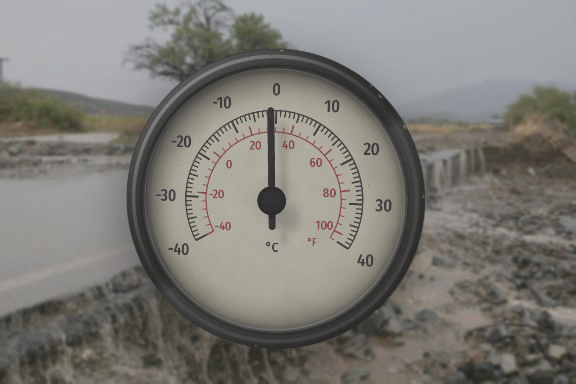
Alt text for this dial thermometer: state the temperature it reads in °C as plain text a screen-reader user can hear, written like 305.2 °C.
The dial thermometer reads -1 °C
